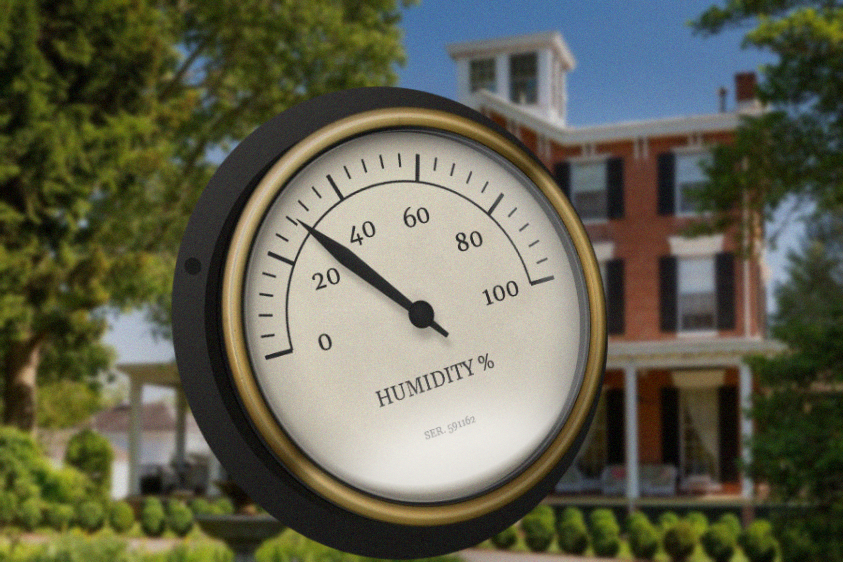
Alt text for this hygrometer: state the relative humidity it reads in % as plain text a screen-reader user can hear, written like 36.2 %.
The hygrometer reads 28 %
